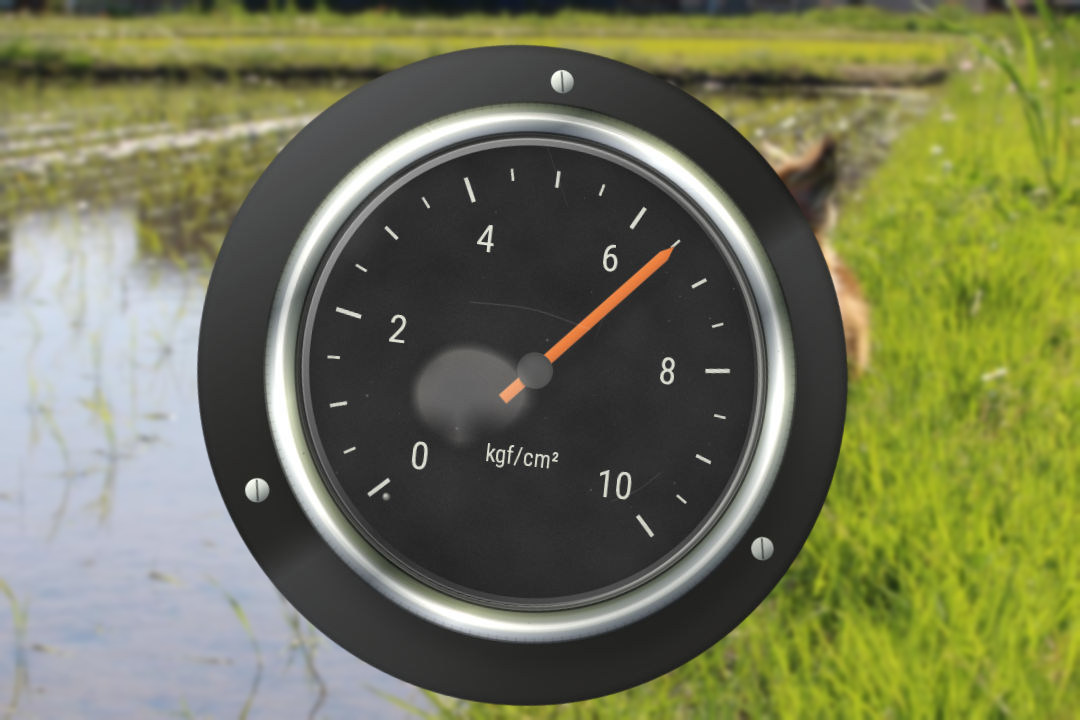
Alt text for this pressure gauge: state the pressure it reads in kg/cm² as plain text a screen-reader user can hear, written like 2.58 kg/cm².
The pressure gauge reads 6.5 kg/cm²
